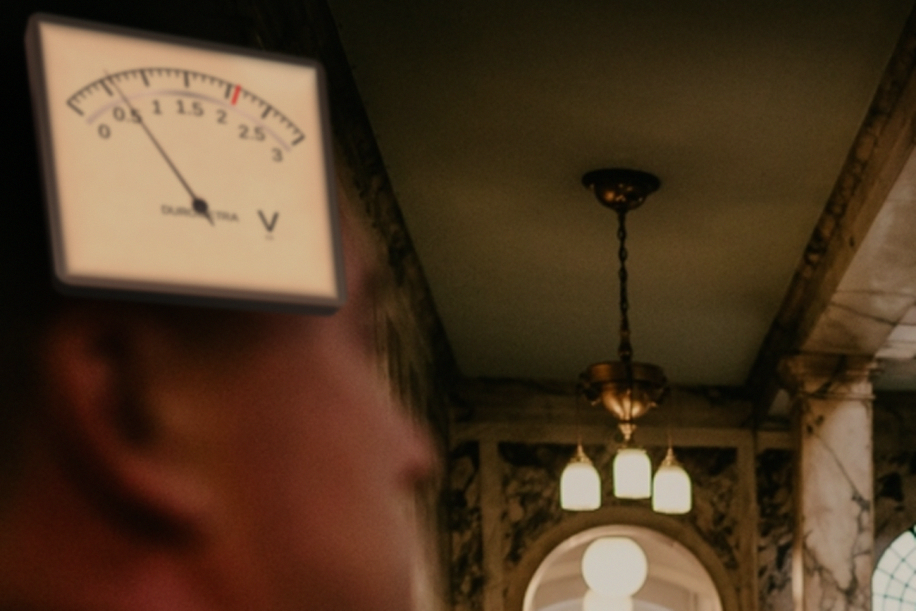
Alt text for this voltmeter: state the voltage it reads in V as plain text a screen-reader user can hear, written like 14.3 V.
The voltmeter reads 0.6 V
